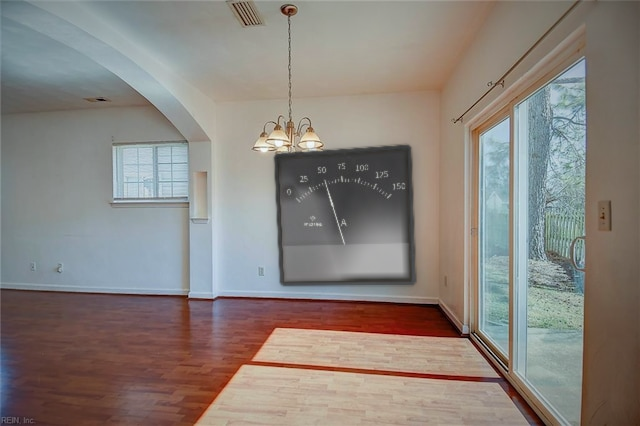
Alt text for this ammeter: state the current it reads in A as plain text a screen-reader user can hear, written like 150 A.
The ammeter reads 50 A
